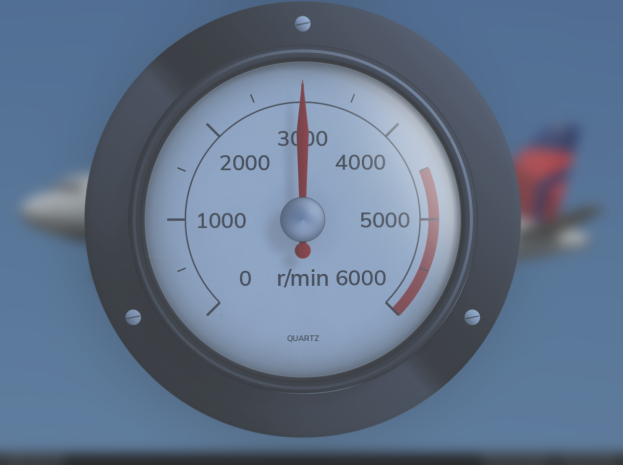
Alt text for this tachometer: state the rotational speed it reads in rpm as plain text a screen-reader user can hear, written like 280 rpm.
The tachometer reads 3000 rpm
